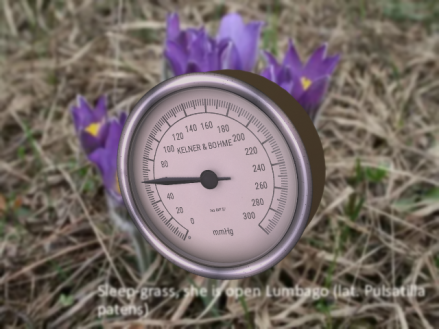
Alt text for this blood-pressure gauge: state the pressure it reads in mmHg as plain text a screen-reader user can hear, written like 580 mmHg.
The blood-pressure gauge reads 60 mmHg
